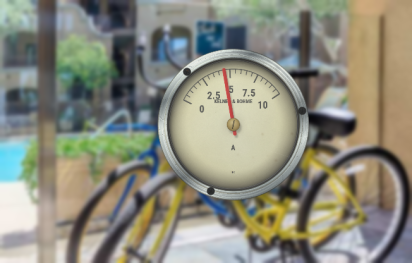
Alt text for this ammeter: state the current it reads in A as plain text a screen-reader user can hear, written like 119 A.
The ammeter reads 4.5 A
